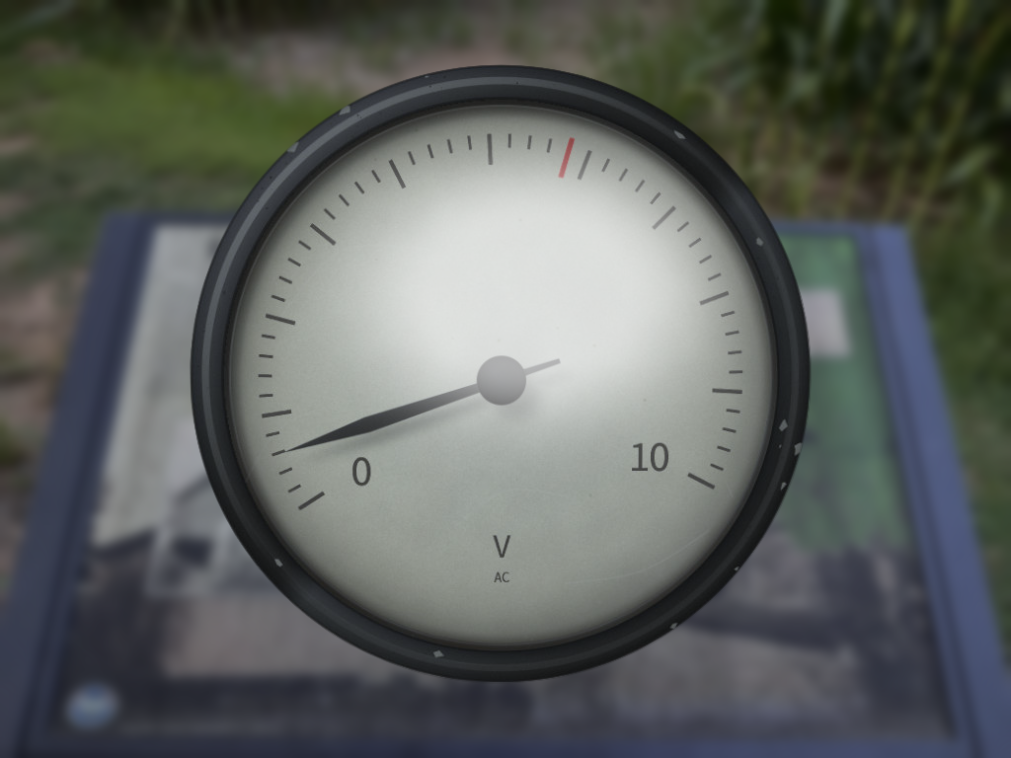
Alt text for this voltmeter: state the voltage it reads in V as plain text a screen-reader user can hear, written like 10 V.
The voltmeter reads 0.6 V
